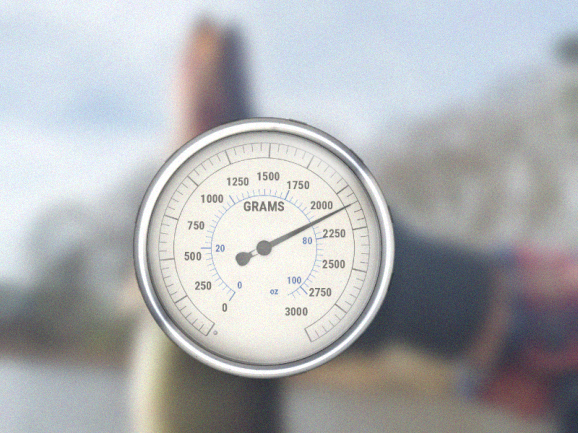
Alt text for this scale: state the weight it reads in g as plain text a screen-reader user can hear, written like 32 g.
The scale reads 2100 g
